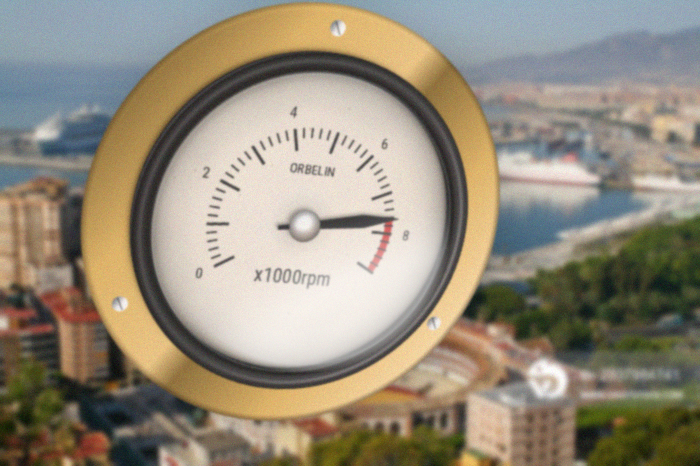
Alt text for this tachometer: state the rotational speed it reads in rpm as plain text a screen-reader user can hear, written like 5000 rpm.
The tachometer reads 7600 rpm
